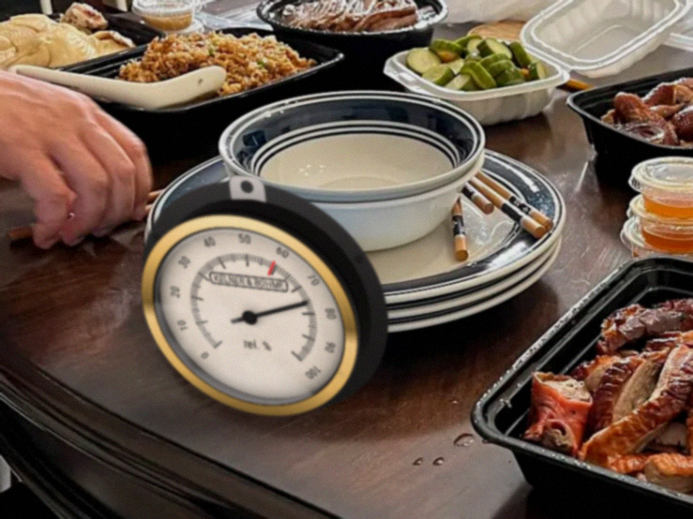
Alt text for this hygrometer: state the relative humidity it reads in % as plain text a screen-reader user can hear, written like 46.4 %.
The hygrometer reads 75 %
